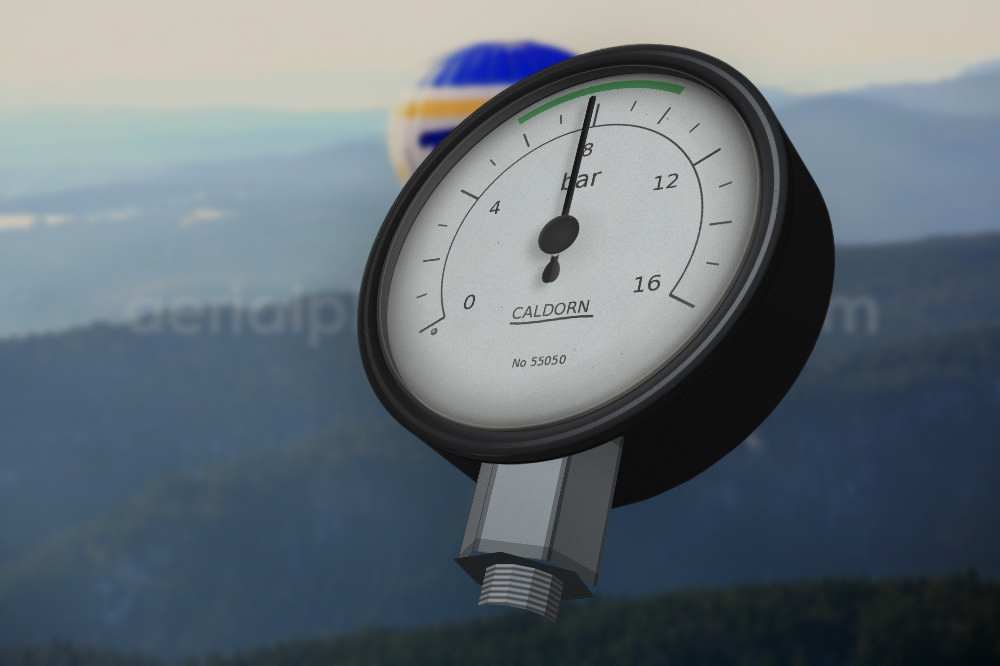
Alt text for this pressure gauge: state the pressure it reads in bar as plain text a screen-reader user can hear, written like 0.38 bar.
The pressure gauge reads 8 bar
